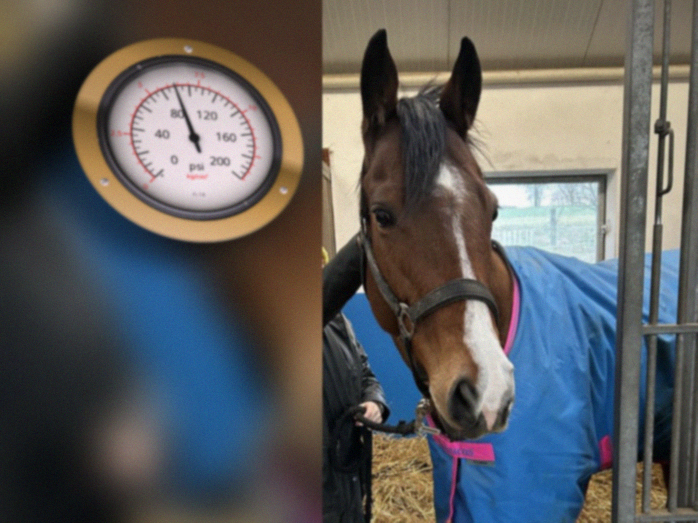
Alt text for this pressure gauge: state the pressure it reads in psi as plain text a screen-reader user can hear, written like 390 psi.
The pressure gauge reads 90 psi
